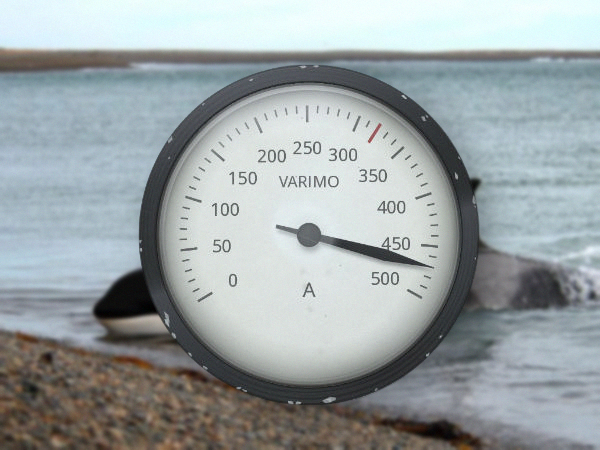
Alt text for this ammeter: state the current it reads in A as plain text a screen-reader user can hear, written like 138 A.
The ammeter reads 470 A
